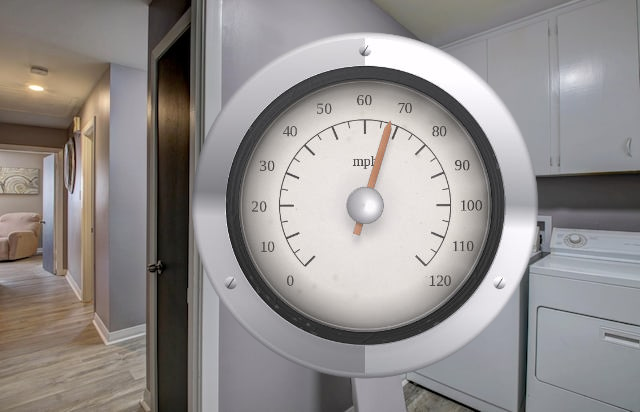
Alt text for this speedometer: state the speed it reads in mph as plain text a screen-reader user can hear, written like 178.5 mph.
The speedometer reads 67.5 mph
